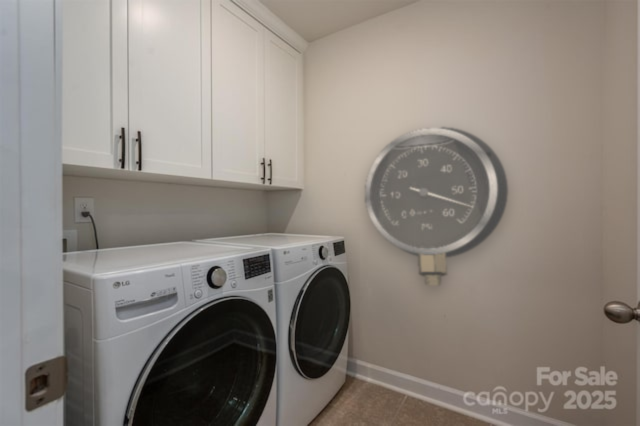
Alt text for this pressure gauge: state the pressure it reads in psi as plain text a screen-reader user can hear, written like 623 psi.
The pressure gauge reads 55 psi
